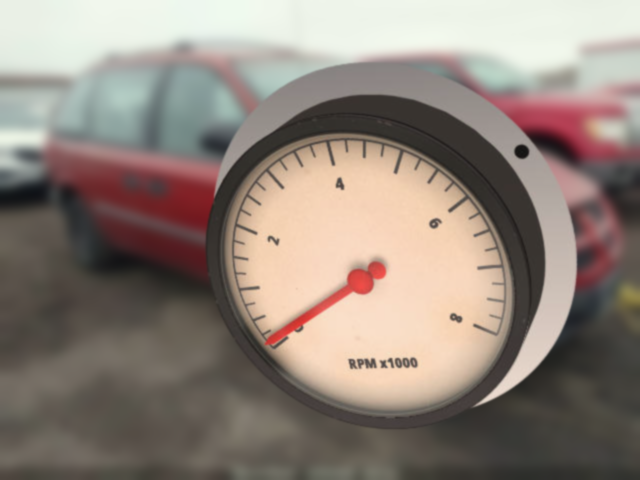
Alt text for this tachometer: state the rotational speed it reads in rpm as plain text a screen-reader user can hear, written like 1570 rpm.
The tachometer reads 125 rpm
